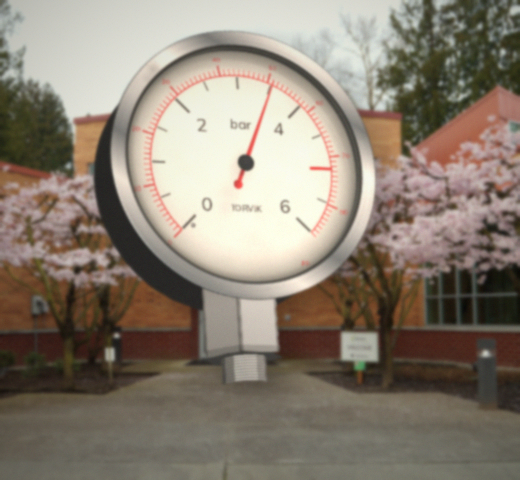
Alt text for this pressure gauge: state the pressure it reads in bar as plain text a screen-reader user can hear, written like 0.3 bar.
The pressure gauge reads 3.5 bar
